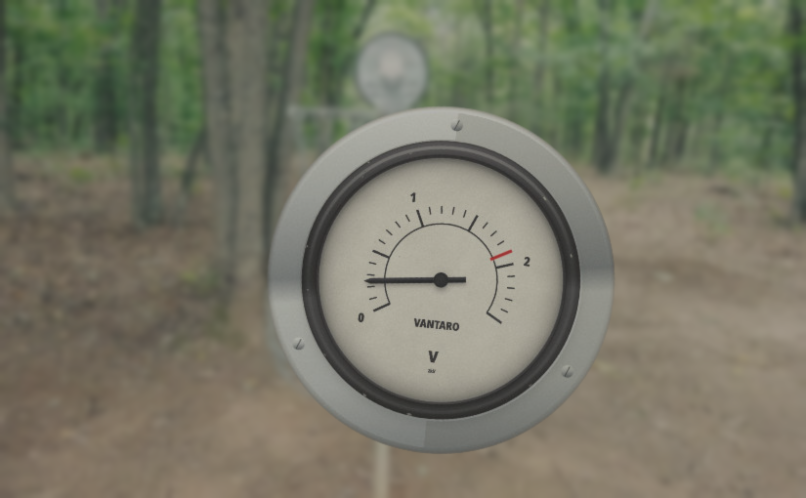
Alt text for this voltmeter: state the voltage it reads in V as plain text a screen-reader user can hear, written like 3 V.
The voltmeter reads 0.25 V
